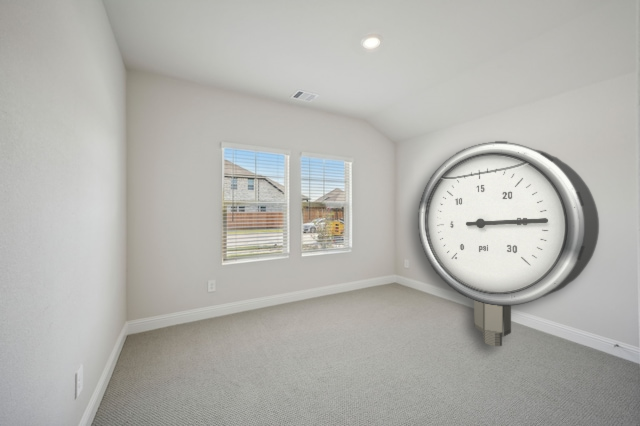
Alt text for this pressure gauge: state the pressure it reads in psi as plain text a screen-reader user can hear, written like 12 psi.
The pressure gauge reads 25 psi
